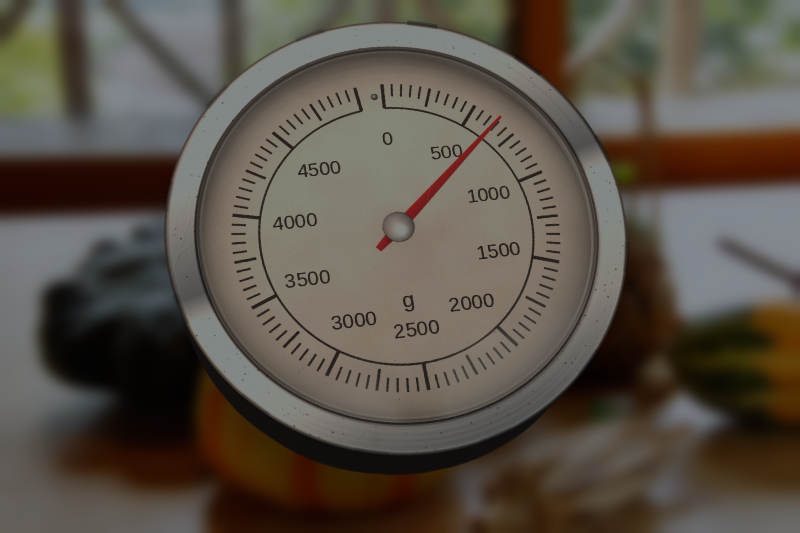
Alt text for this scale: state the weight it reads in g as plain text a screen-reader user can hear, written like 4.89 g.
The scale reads 650 g
